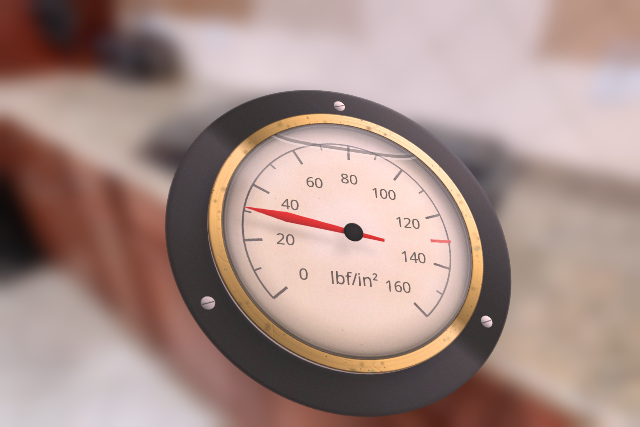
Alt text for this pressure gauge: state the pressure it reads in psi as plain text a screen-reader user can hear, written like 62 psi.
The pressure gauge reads 30 psi
